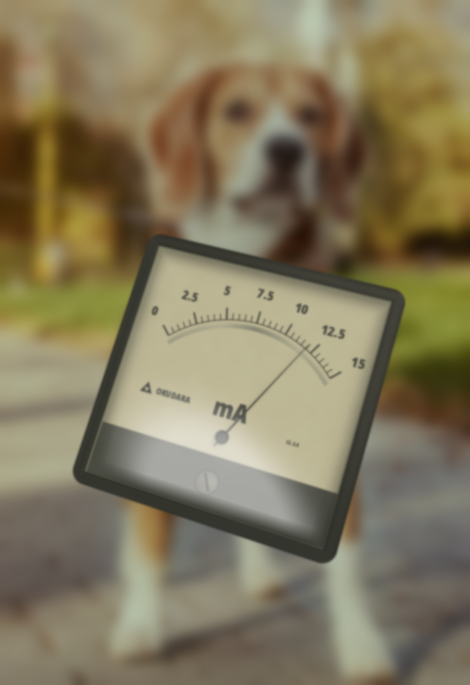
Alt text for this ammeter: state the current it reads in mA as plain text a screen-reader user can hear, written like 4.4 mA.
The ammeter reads 12 mA
